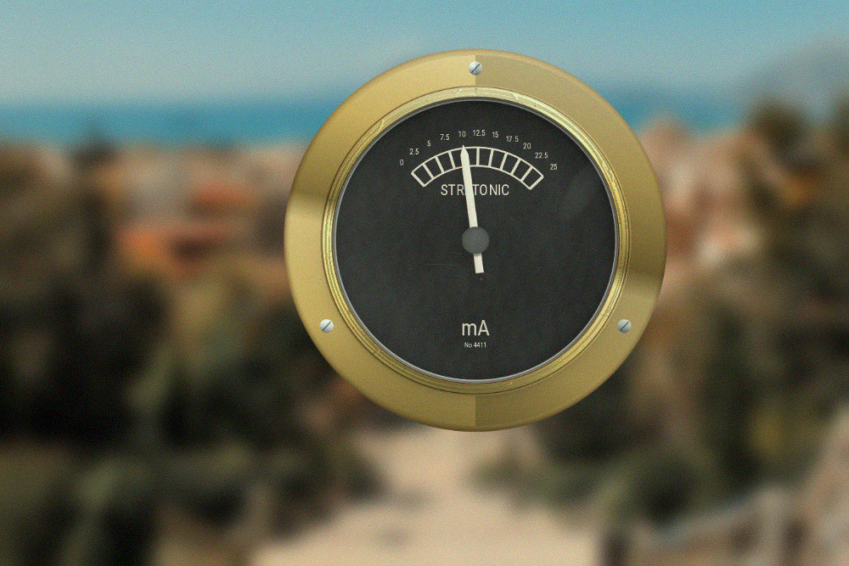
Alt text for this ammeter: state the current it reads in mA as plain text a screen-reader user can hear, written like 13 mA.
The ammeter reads 10 mA
